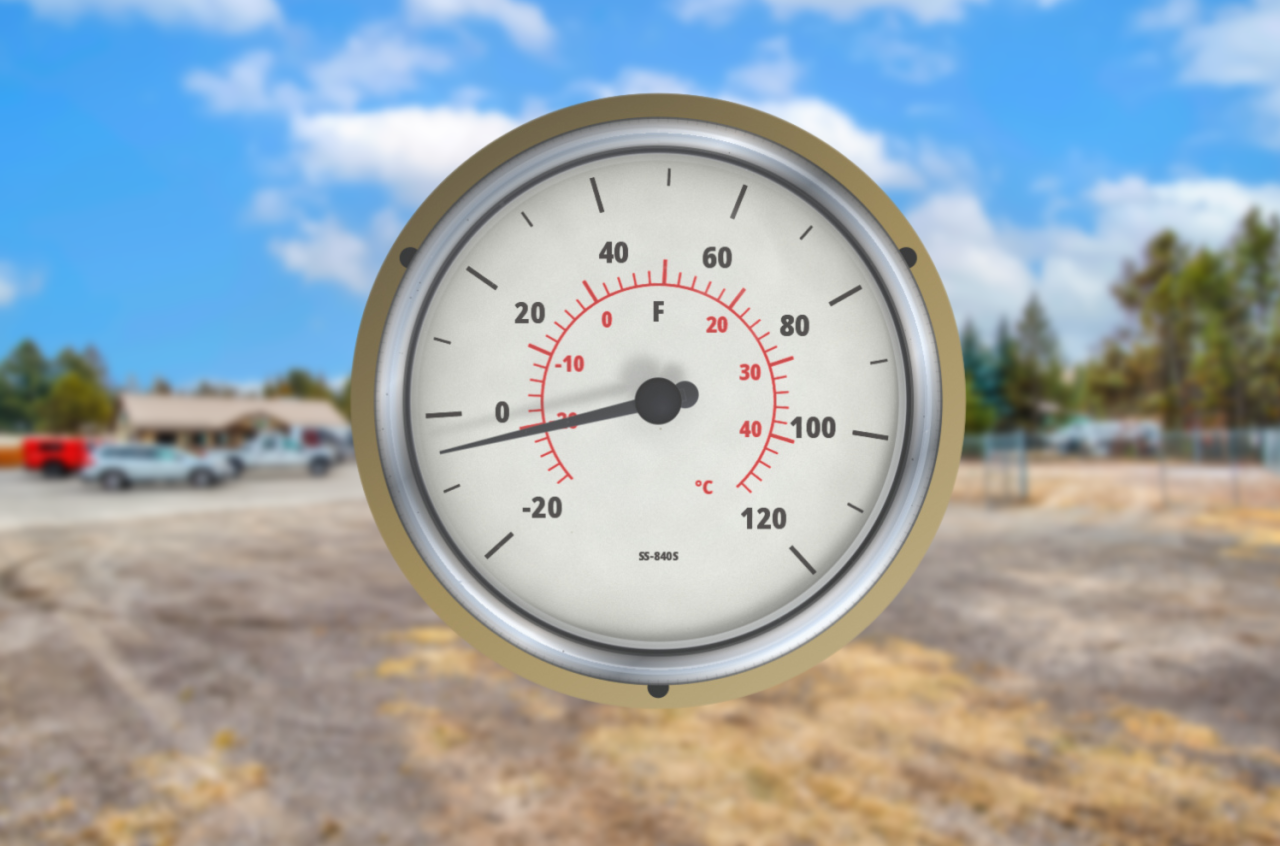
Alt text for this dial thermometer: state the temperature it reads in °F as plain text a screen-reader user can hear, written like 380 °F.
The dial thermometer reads -5 °F
